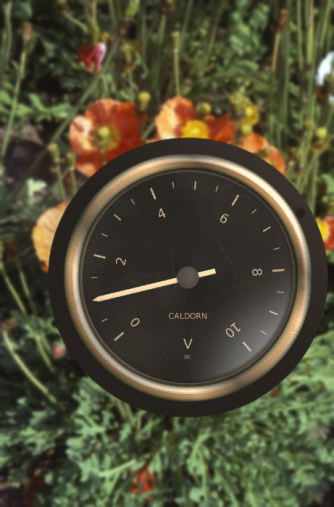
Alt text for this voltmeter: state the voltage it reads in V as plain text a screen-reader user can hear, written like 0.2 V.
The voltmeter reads 1 V
